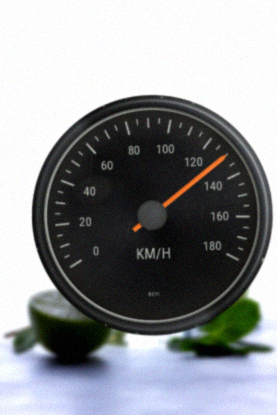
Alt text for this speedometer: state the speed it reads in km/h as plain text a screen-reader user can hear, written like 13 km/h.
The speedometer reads 130 km/h
